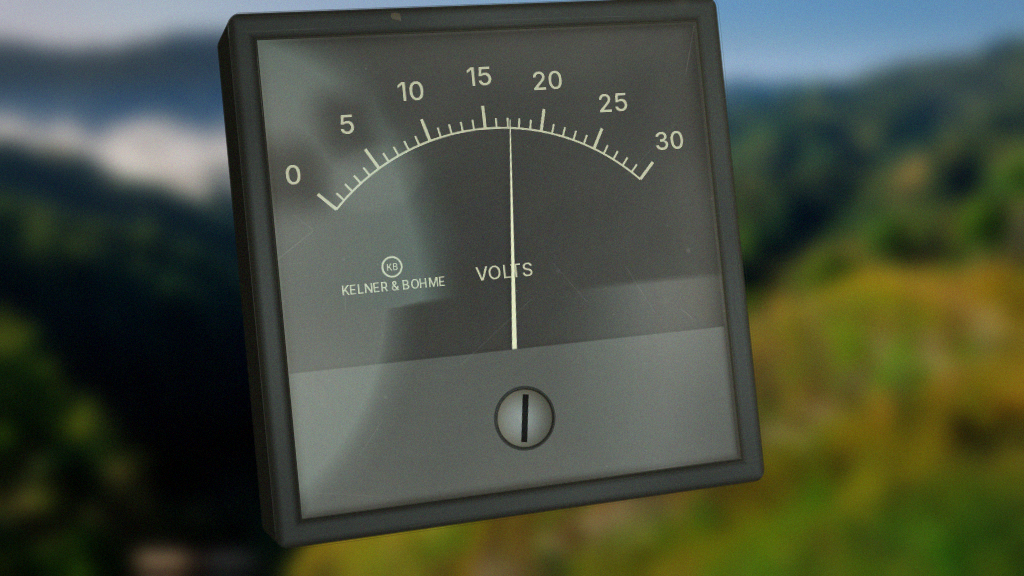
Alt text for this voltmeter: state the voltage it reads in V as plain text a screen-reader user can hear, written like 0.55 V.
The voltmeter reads 17 V
